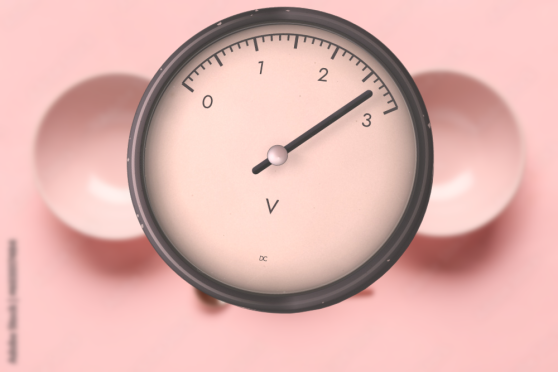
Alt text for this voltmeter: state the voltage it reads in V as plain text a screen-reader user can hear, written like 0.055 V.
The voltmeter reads 2.7 V
